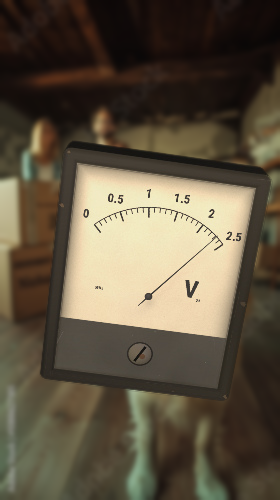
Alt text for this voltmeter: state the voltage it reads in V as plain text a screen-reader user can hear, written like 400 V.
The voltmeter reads 2.3 V
